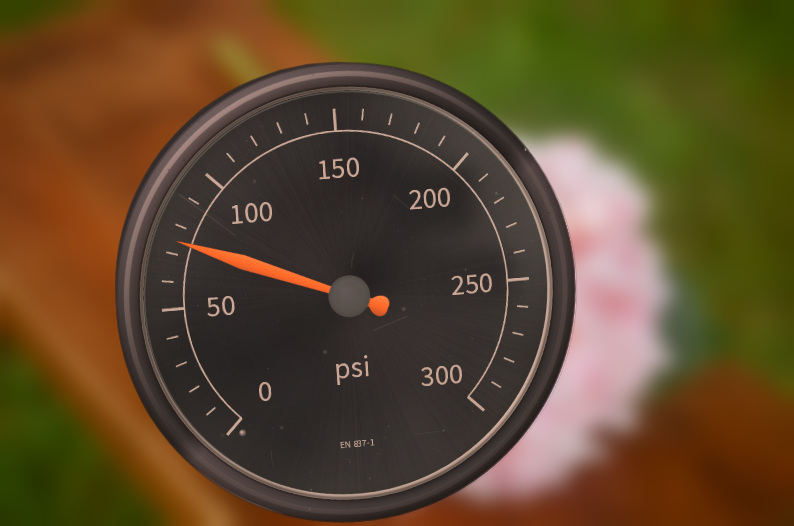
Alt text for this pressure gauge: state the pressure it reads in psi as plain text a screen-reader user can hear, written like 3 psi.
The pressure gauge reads 75 psi
